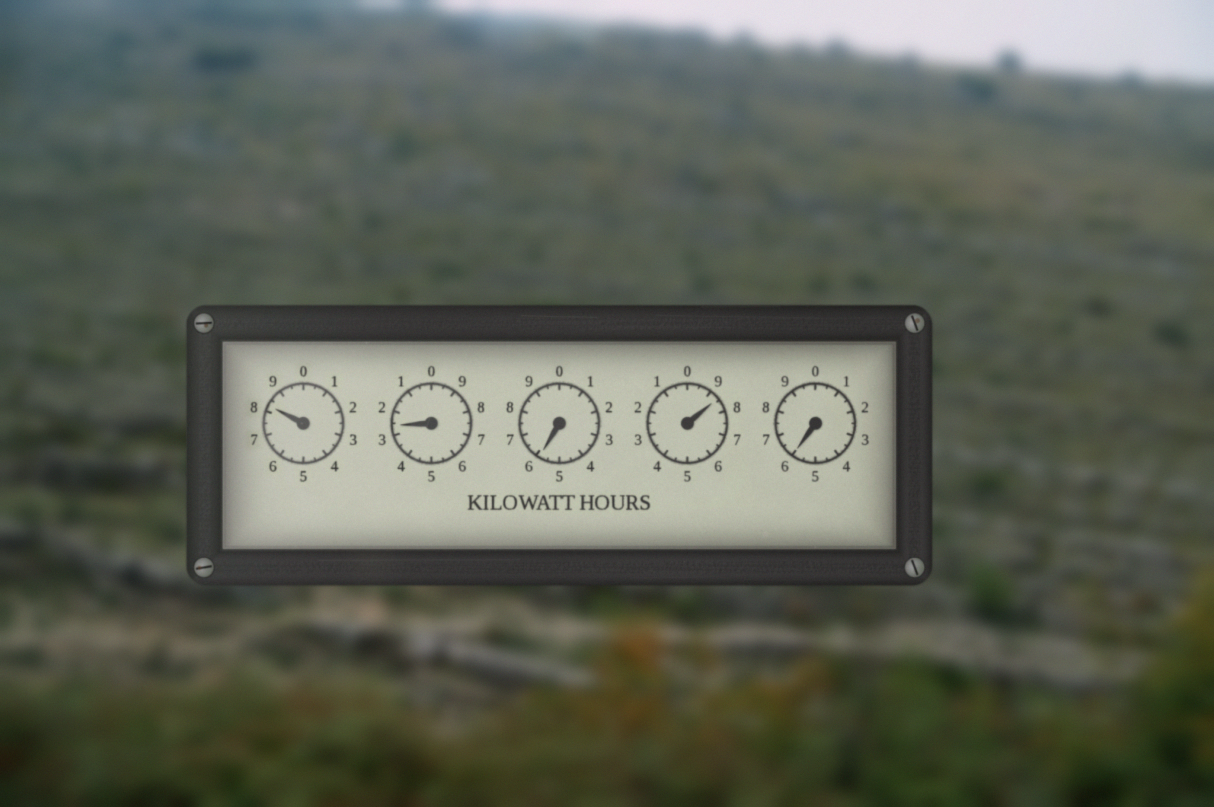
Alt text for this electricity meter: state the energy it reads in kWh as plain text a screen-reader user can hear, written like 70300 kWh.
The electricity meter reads 82586 kWh
